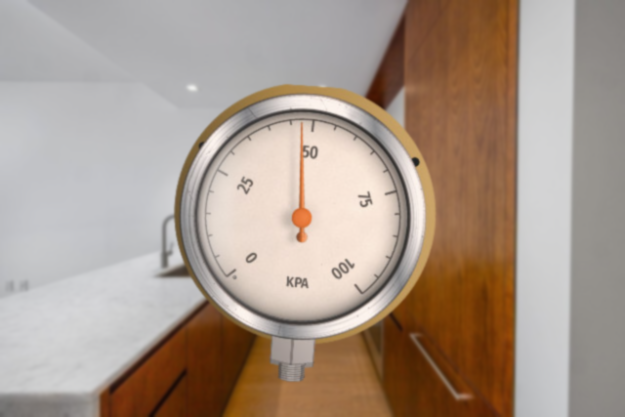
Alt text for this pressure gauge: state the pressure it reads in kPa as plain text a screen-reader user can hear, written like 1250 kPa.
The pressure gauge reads 47.5 kPa
